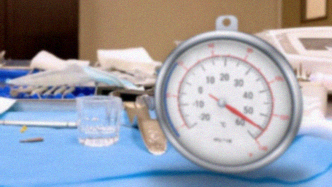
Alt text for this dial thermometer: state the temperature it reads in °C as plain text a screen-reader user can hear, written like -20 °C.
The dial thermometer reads 55 °C
